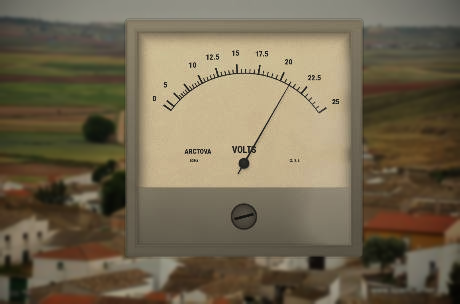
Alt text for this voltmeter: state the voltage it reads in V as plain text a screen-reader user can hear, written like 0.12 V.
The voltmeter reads 21 V
